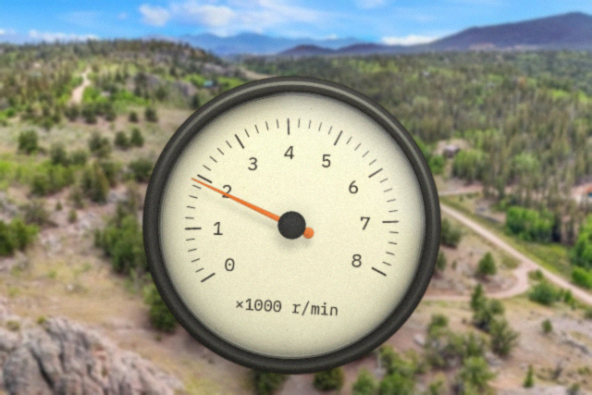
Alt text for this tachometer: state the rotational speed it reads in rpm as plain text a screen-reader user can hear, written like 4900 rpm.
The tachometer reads 1900 rpm
